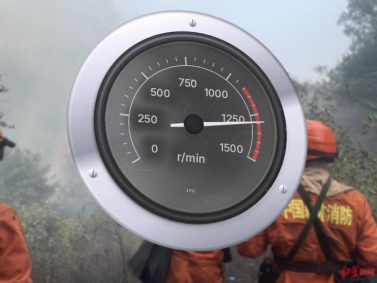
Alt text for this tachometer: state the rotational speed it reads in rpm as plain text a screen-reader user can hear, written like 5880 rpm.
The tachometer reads 1300 rpm
